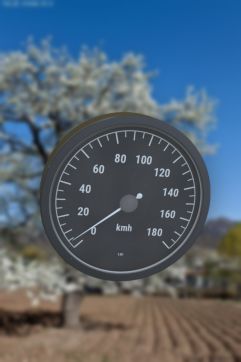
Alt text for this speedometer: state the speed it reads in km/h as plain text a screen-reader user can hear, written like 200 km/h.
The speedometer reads 5 km/h
